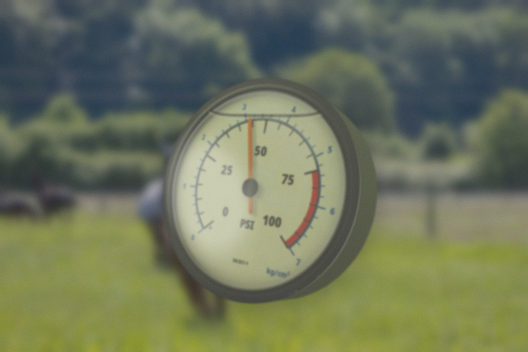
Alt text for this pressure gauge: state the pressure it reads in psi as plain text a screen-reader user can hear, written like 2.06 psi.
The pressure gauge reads 45 psi
